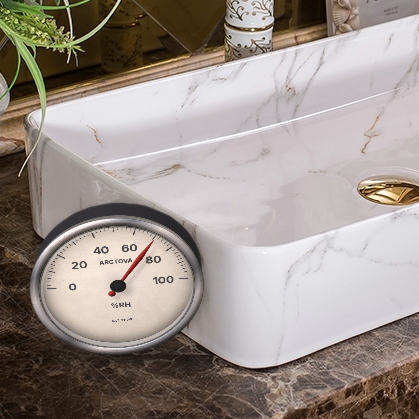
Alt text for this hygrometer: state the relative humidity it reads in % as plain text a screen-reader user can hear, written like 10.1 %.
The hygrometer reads 70 %
